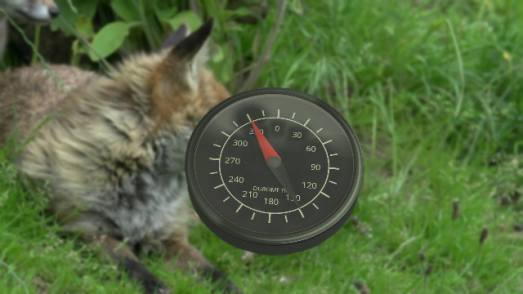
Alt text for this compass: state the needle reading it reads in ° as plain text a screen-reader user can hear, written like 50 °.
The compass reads 330 °
